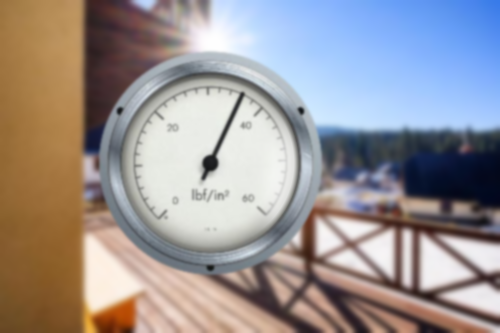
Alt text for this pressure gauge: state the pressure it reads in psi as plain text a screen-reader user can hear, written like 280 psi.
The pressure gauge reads 36 psi
